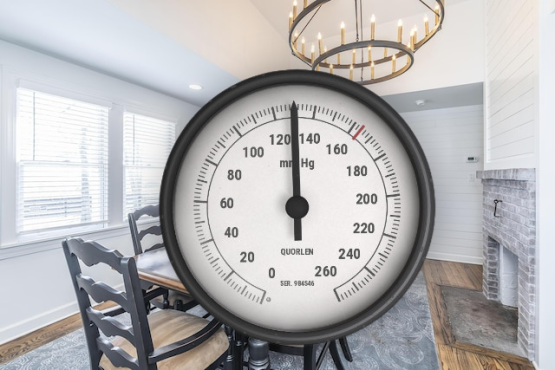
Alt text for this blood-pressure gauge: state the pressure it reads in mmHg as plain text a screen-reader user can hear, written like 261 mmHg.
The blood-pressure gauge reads 130 mmHg
